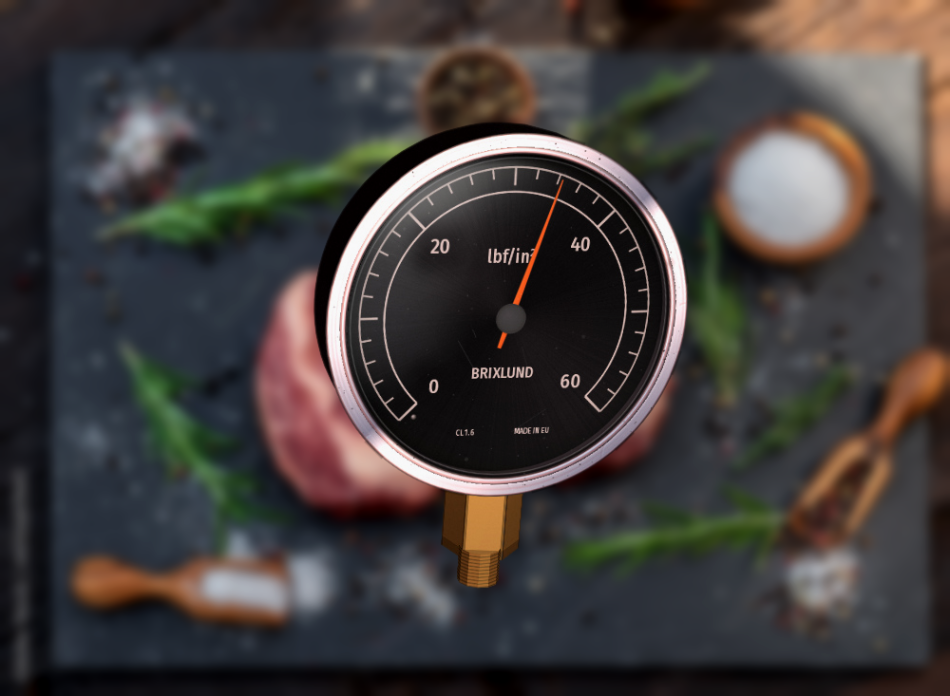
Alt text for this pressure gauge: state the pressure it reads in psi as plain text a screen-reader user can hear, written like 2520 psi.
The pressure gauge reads 34 psi
